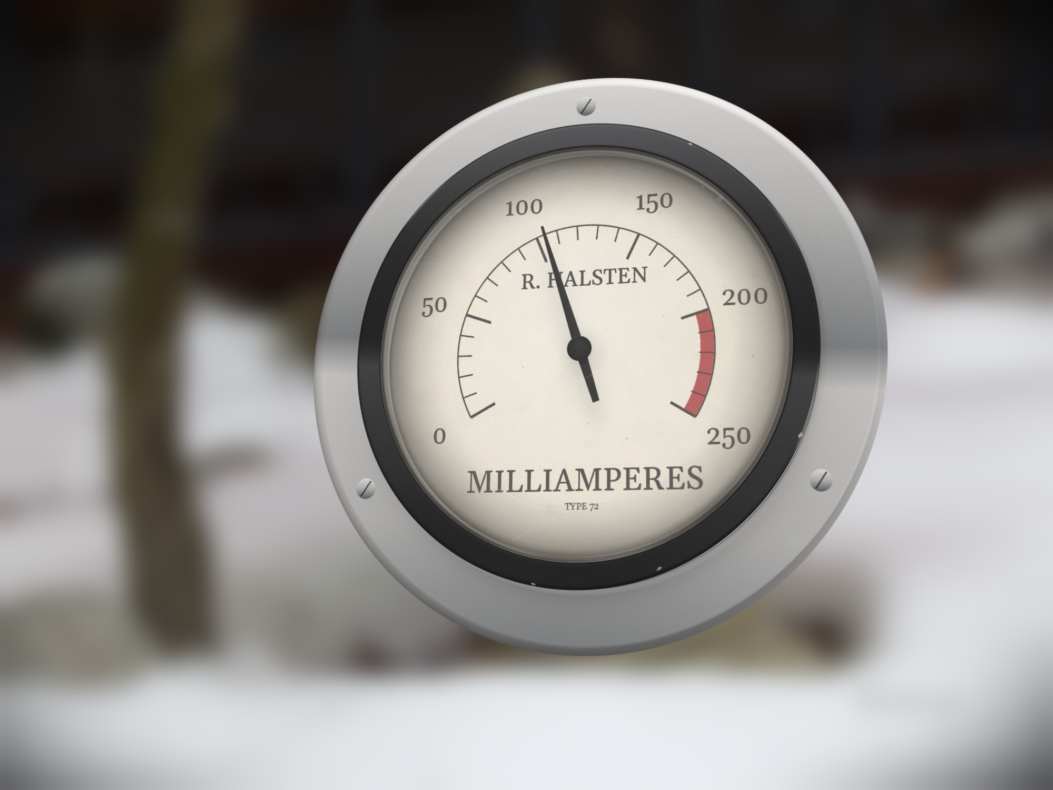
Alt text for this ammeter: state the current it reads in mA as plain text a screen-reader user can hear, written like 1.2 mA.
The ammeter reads 105 mA
